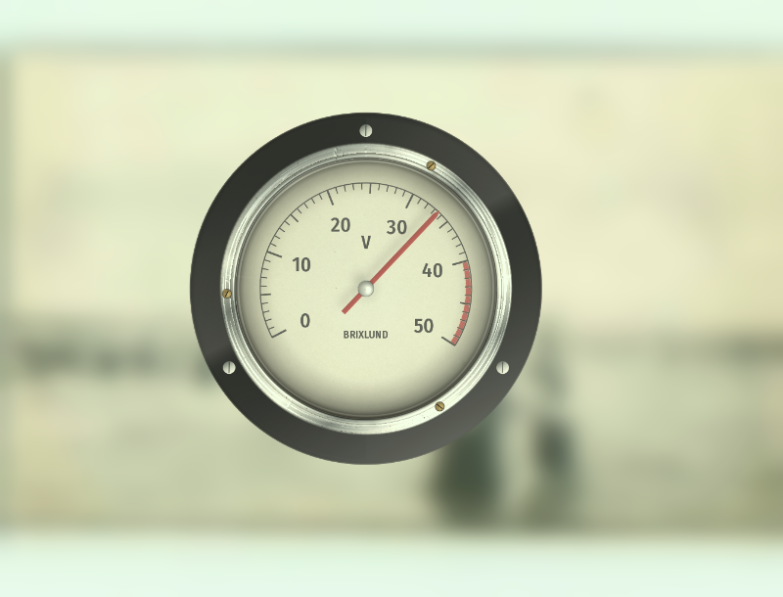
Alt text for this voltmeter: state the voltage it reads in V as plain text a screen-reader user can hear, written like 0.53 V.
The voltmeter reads 33.5 V
